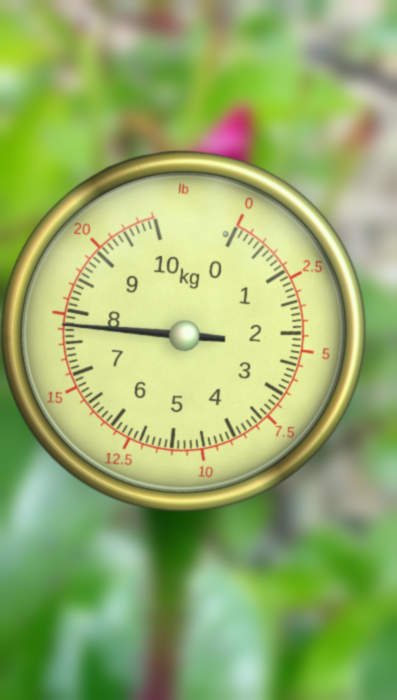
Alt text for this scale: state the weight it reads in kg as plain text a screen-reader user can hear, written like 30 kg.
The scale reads 7.8 kg
